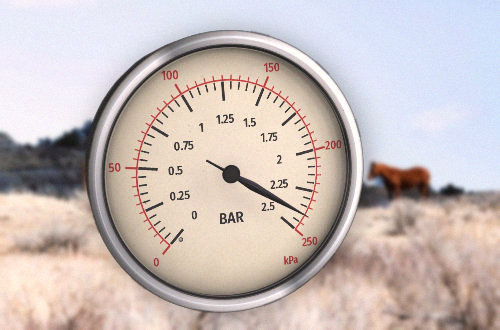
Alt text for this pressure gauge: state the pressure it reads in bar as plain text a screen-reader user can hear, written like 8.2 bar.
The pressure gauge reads 2.4 bar
